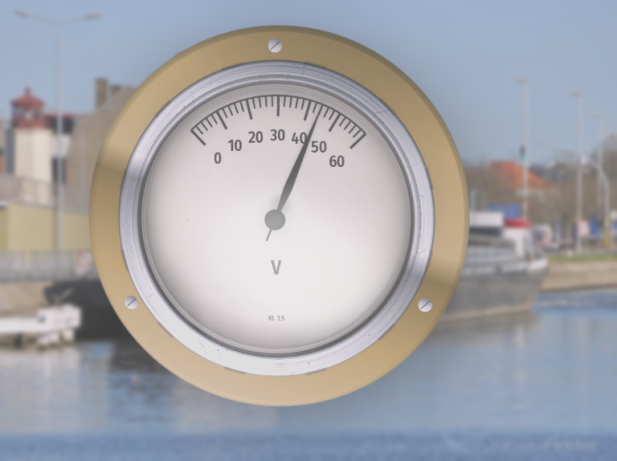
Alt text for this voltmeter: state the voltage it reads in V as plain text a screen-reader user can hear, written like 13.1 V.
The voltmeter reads 44 V
